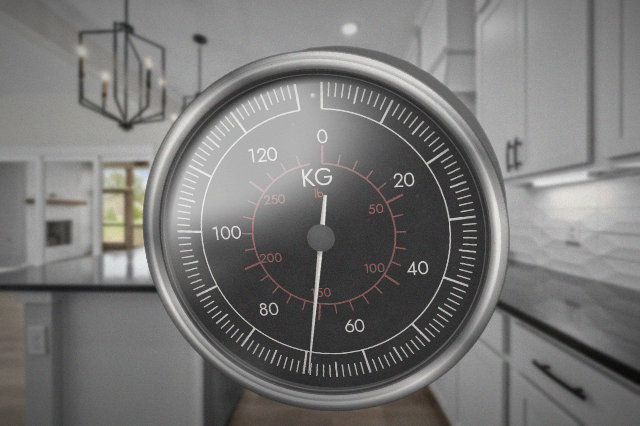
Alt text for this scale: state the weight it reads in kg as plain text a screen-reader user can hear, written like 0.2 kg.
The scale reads 69 kg
